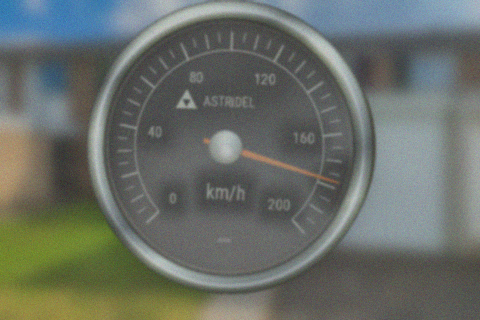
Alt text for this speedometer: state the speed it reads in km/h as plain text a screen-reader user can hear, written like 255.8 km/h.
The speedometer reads 177.5 km/h
